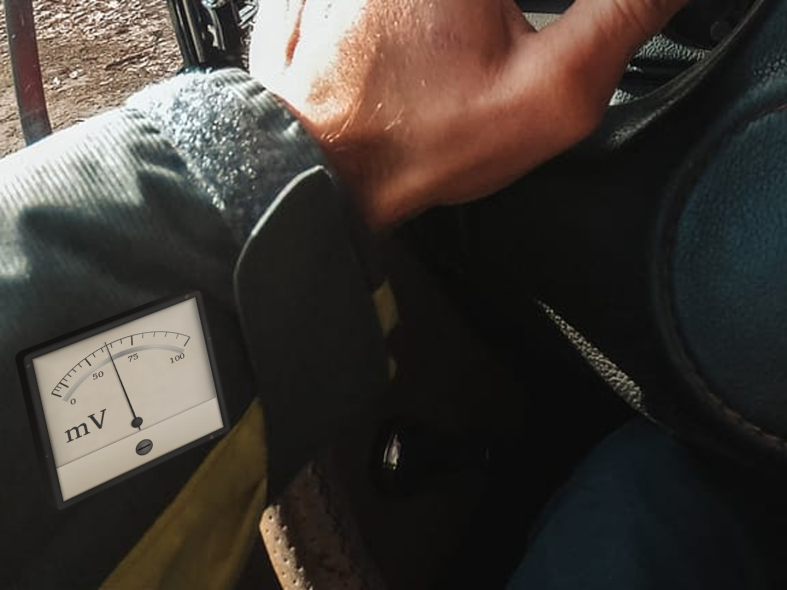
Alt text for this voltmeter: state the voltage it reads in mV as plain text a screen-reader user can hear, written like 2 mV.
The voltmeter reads 62.5 mV
